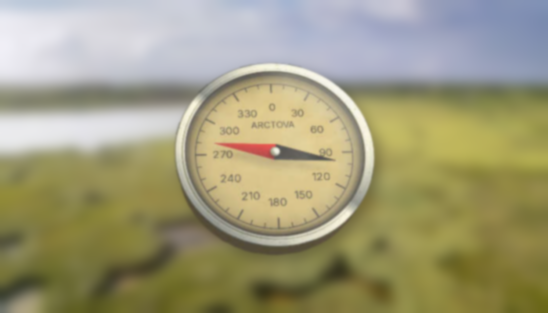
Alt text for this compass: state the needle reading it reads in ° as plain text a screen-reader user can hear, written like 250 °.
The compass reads 280 °
